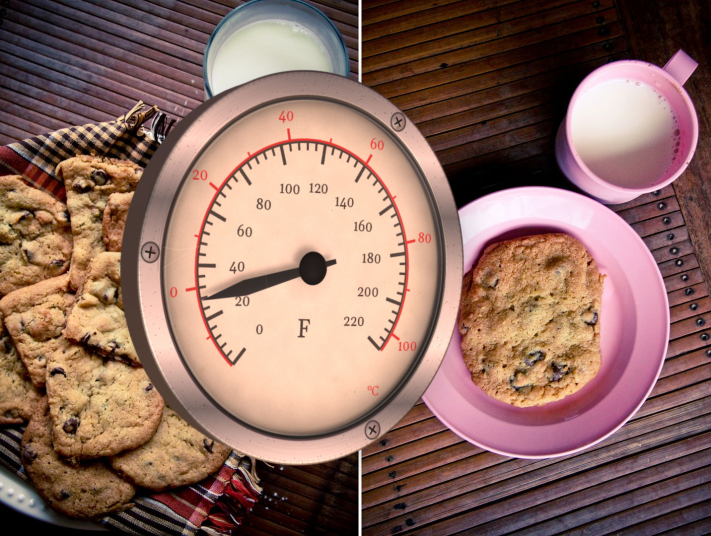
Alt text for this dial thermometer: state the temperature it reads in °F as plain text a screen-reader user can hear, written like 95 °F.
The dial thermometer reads 28 °F
